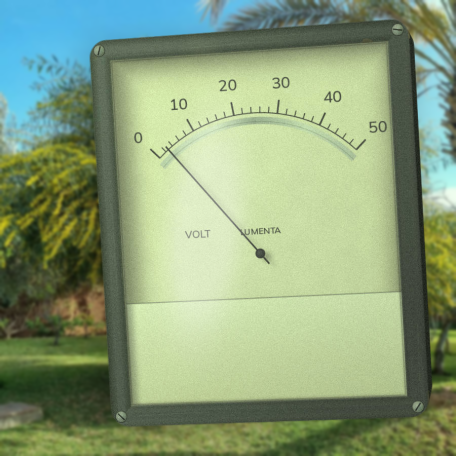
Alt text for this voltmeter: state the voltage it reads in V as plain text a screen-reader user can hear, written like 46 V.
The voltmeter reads 3 V
